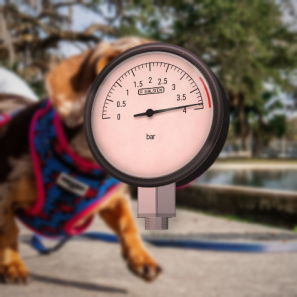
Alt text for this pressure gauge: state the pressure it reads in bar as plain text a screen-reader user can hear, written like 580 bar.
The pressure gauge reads 3.9 bar
